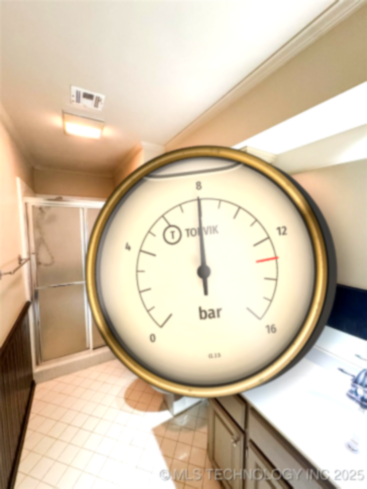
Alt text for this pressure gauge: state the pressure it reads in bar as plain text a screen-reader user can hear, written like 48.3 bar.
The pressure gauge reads 8 bar
